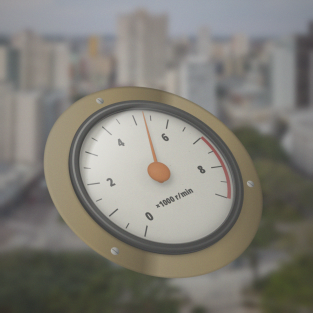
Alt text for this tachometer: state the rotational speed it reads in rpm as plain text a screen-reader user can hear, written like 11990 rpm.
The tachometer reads 5250 rpm
